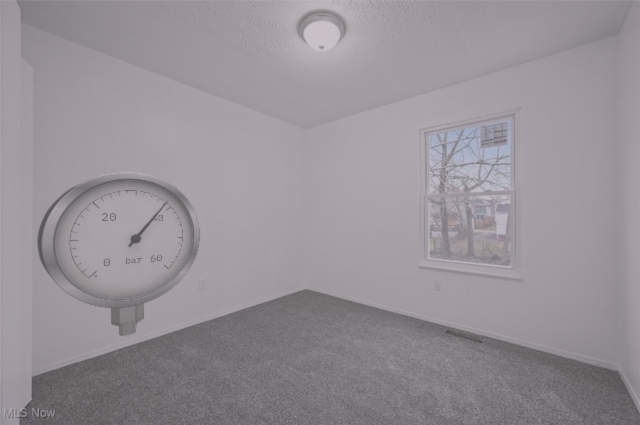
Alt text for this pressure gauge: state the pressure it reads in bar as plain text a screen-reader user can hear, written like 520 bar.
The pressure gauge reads 38 bar
